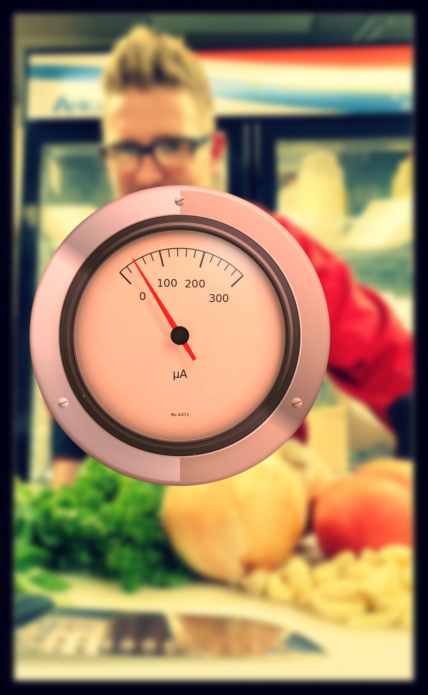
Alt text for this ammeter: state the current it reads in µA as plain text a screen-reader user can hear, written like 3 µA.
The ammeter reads 40 µA
